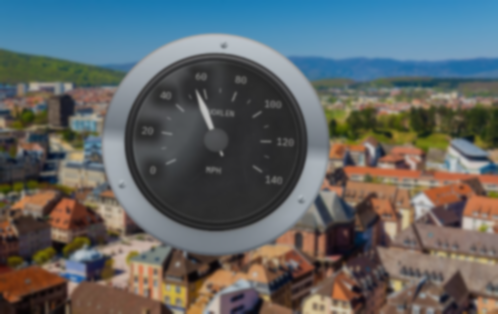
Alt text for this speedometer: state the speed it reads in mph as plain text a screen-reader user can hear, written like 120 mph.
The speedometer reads 55 mph
